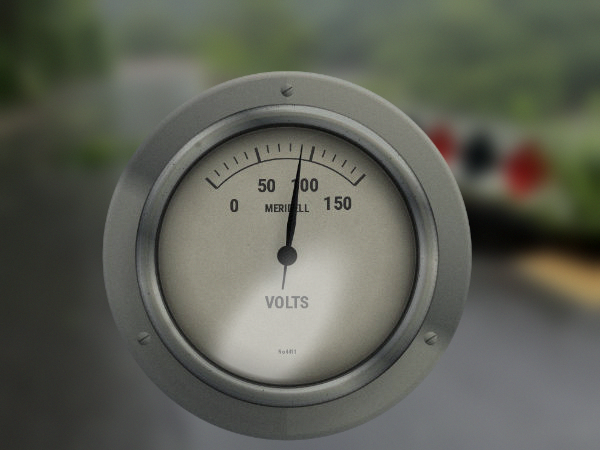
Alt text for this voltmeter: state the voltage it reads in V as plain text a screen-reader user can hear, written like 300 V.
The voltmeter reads 90 V
